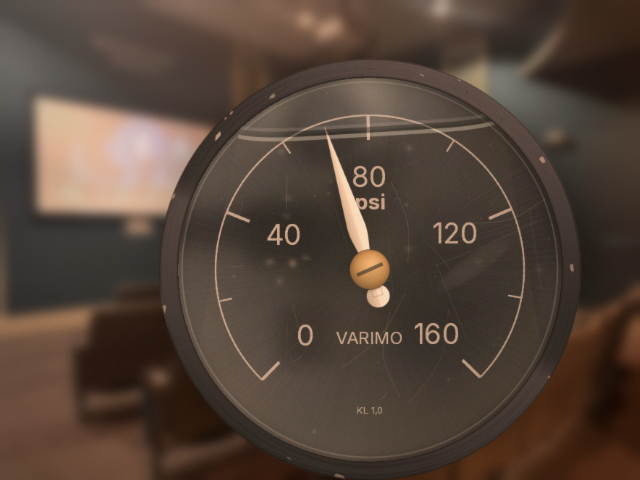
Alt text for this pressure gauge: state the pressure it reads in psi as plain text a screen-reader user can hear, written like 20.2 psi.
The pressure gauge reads 70 psi
